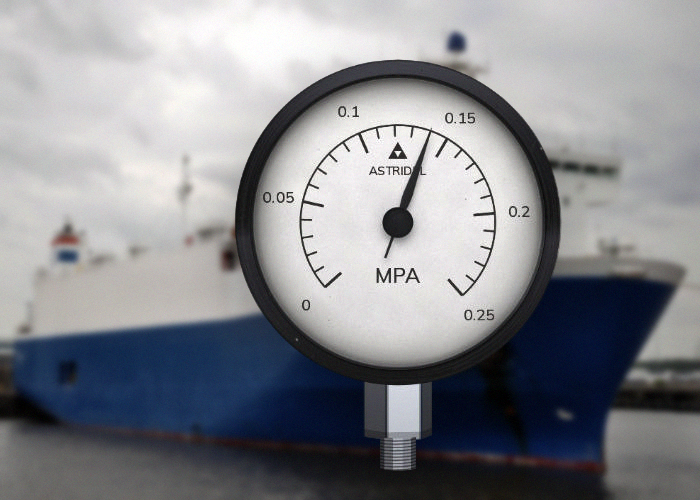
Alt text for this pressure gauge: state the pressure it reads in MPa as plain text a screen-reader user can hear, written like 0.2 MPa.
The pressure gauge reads 0.14 MPa
